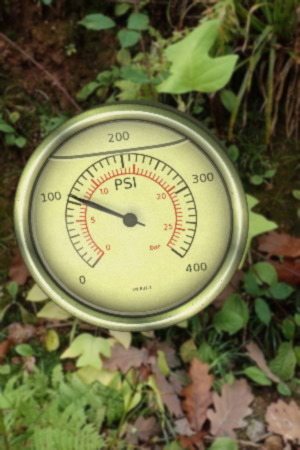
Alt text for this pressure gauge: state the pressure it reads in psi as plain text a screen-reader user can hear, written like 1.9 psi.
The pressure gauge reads 110 psi
